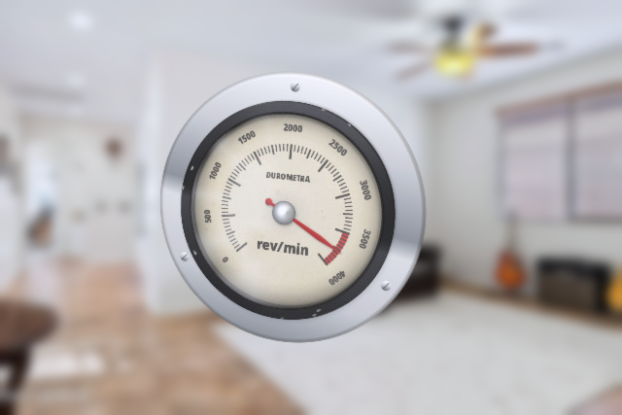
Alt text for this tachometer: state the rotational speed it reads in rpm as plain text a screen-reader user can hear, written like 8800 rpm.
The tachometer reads 3750 rpm
